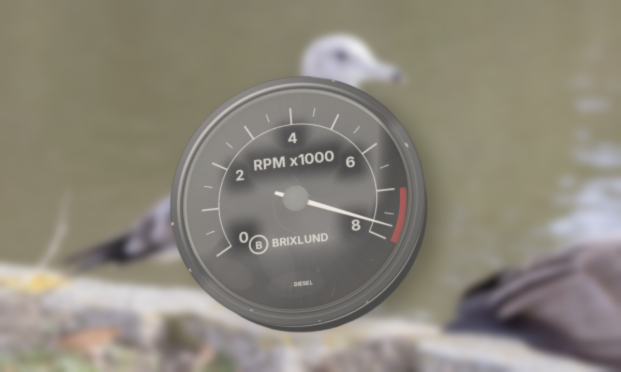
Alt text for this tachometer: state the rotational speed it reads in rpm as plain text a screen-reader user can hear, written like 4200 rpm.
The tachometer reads 7750 rpm
